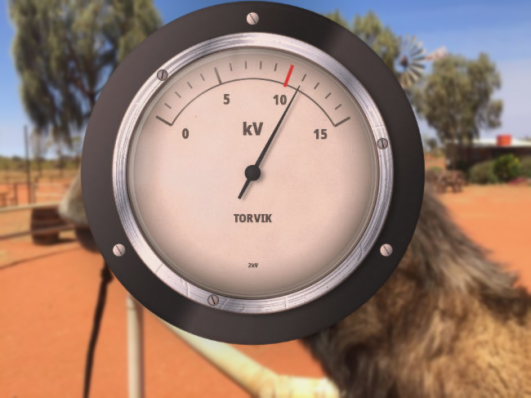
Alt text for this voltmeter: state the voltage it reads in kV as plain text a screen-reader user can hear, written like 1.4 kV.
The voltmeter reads 11 kV
